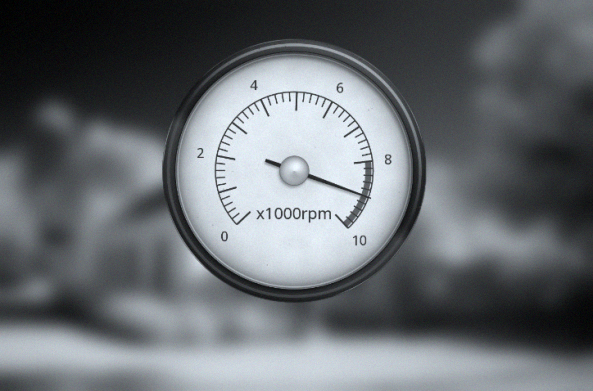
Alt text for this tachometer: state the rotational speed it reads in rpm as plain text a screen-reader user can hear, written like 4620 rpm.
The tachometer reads 9000 rpm
